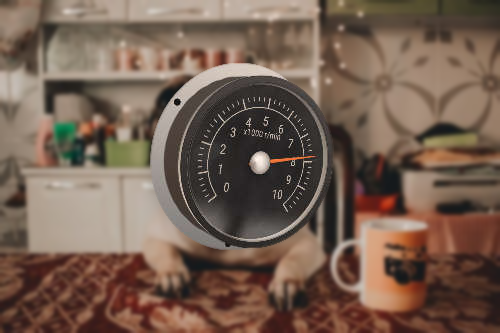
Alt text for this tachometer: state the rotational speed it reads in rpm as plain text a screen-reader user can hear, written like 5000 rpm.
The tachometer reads 7800 rpm
